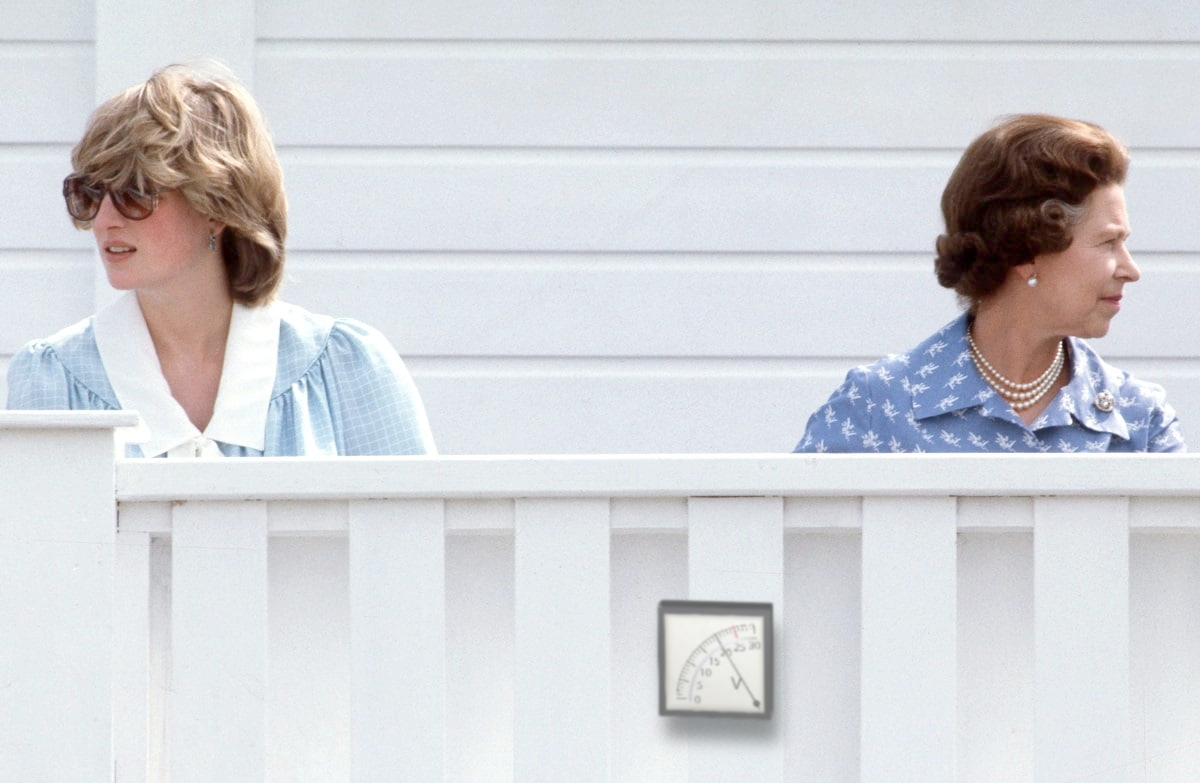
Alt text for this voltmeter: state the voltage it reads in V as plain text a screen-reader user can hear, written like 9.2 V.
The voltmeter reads 20 V
